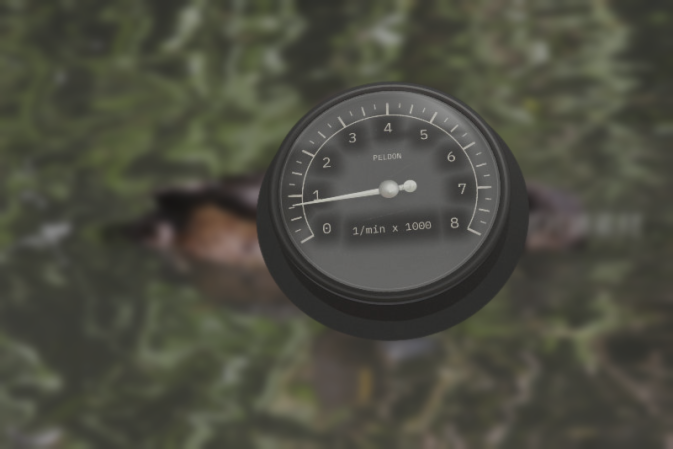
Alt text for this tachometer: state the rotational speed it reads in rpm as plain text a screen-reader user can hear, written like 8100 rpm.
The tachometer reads 750 rpm
